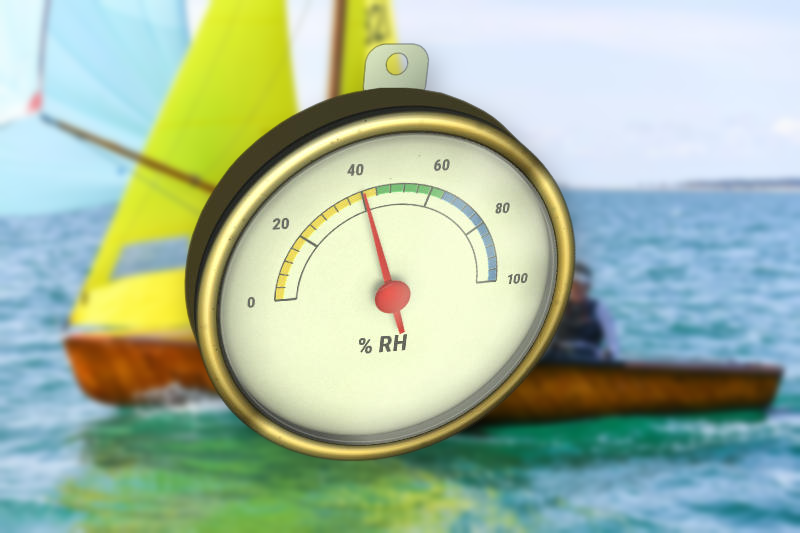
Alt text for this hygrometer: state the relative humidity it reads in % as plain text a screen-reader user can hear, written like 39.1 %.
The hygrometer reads 40 %
